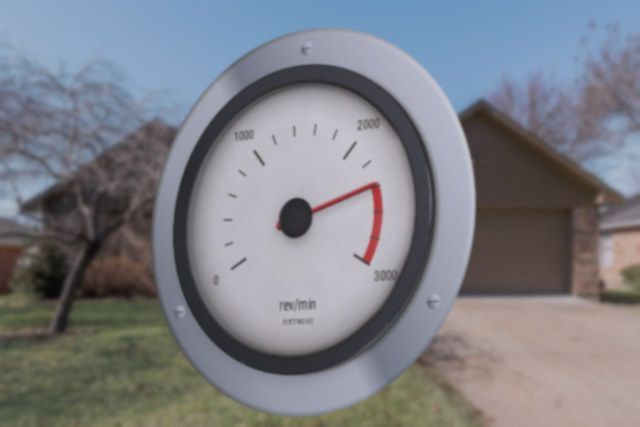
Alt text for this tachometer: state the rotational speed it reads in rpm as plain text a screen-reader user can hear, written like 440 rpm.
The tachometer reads 2400 rpm
